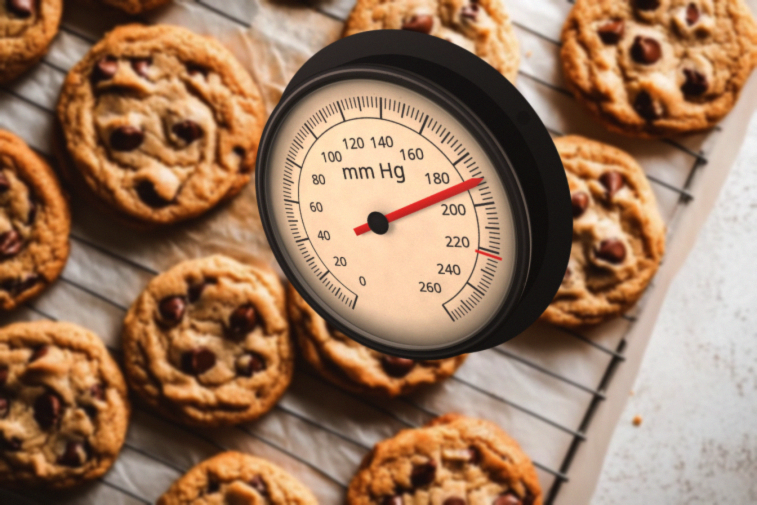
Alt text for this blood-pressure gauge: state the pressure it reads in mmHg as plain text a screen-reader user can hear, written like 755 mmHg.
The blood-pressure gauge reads 190 mmHg
